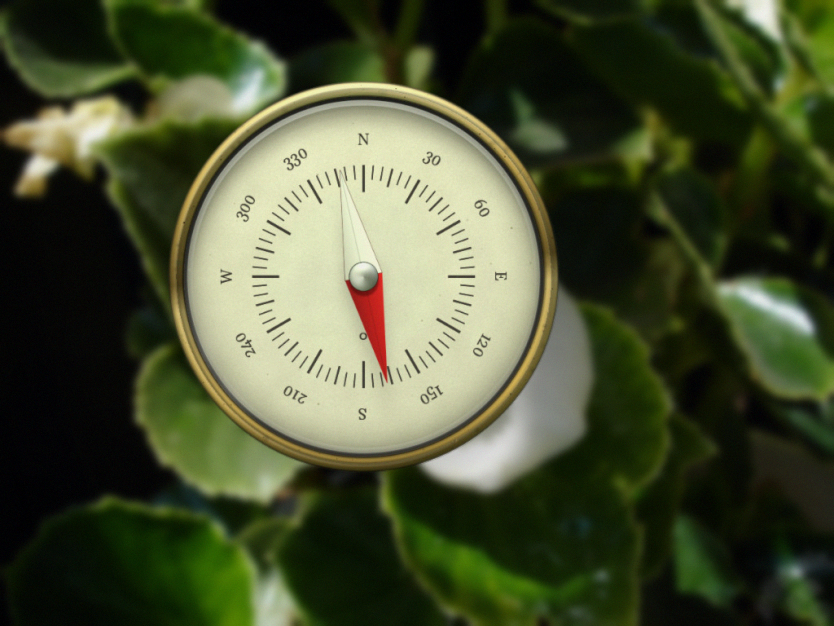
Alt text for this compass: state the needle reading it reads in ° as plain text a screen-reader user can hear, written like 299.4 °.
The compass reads 167.5 °
